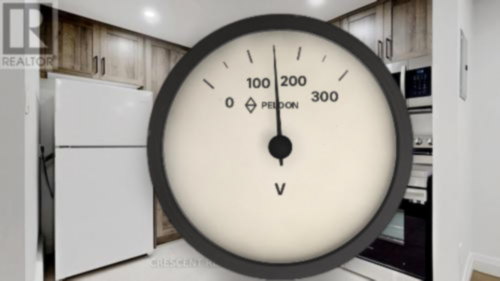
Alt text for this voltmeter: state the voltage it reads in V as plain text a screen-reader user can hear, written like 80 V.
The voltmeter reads 150 V
